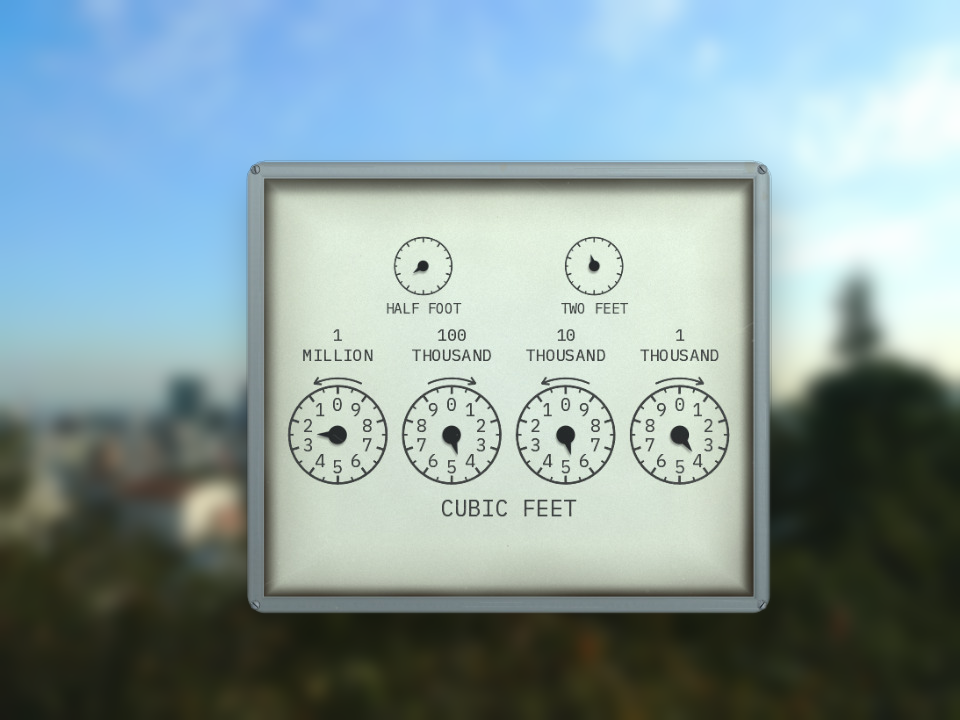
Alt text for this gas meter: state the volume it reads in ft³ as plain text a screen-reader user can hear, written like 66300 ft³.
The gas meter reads 245400 ft³
